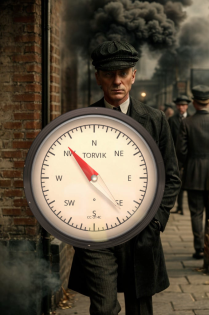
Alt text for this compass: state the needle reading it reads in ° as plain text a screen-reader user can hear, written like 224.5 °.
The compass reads 320 °
